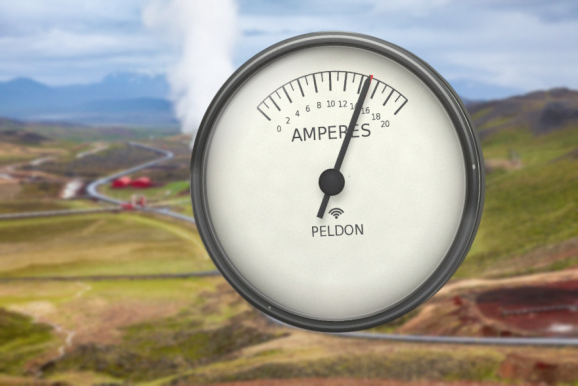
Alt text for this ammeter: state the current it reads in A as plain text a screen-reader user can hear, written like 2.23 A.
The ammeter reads 15 A
